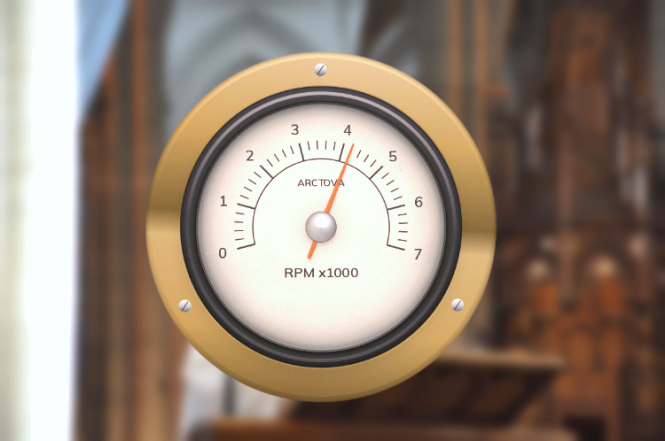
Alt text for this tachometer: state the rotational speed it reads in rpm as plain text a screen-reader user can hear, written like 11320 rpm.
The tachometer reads 4200 rpm
